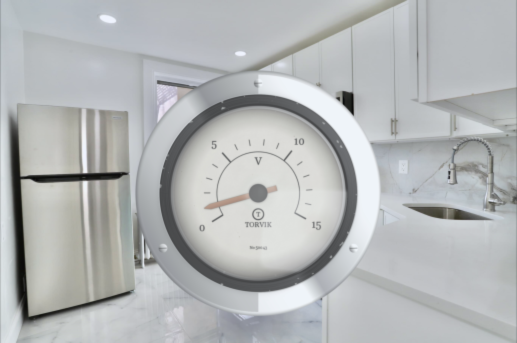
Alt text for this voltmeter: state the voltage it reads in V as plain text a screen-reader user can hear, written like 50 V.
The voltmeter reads 1 V
